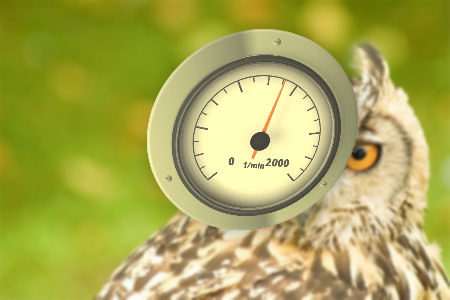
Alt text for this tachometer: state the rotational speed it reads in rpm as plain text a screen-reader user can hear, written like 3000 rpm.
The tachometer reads 1100 rpm
